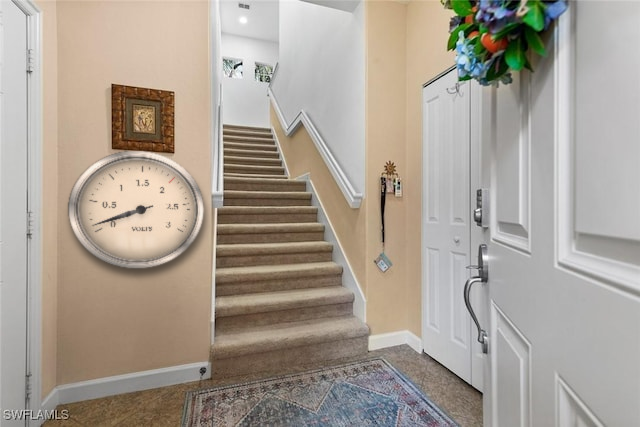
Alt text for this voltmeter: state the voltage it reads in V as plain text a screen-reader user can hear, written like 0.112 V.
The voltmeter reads 0.1 V
